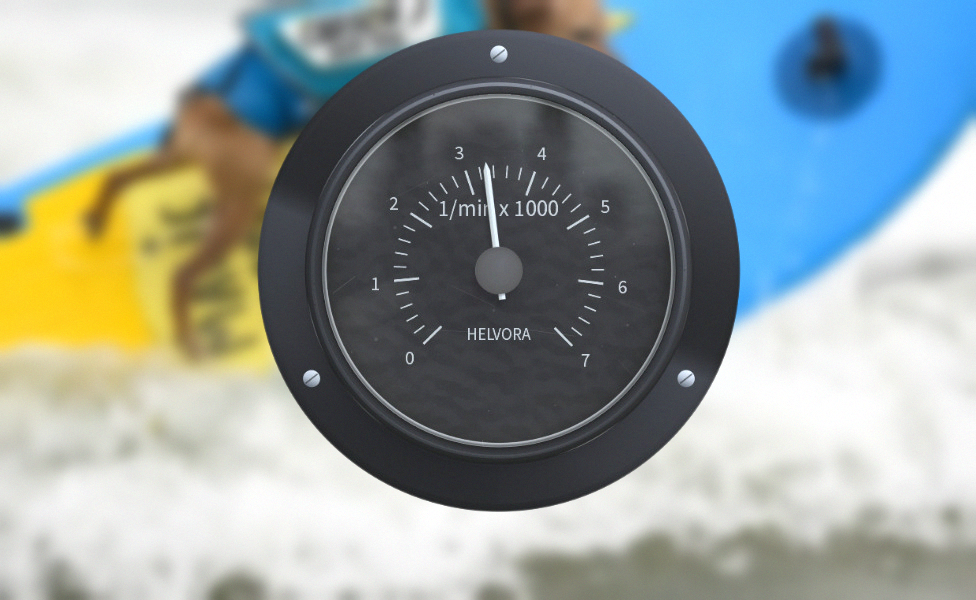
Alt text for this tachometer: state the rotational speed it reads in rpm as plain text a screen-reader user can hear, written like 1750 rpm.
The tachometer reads 3300 rpm
